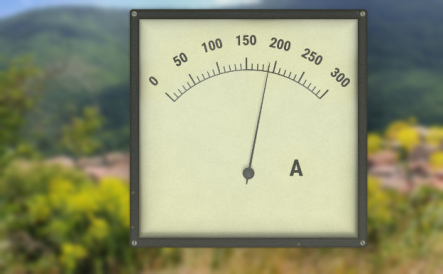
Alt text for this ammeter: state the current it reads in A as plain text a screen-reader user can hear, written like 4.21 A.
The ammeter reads 190 A
